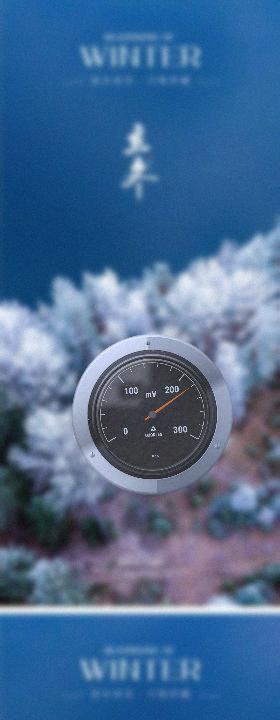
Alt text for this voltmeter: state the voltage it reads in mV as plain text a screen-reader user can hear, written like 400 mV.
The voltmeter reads 220 mV
